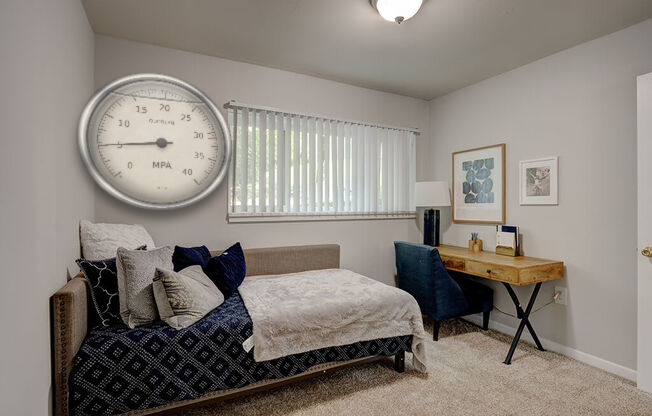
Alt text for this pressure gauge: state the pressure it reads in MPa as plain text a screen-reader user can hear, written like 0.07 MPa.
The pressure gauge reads 5 MPa
